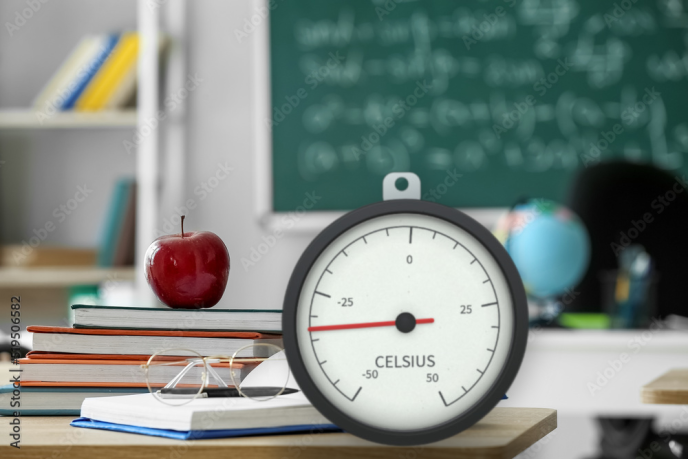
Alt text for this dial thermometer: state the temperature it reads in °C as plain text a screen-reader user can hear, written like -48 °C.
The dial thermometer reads -32.5 °C
